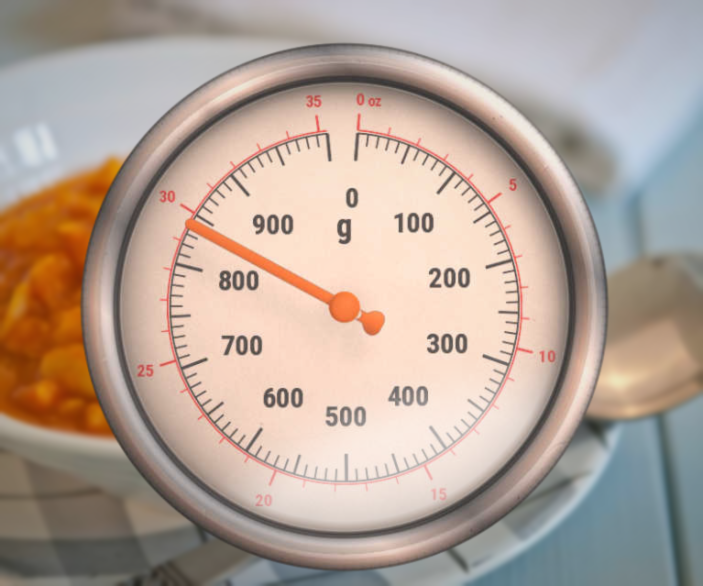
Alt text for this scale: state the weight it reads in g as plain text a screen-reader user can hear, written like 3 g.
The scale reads 840 g
